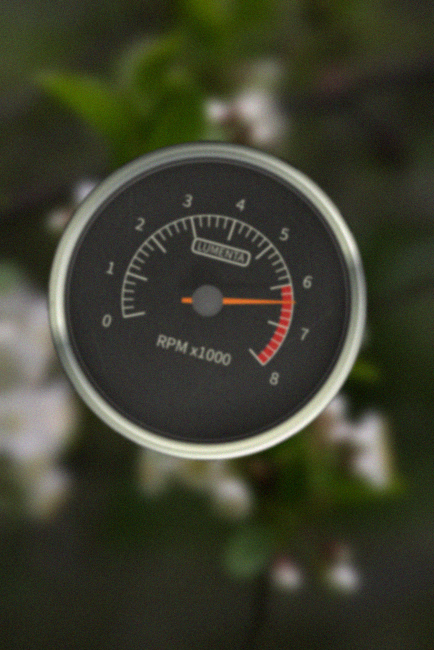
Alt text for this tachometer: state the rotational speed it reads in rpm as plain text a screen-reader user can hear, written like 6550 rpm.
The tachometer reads 6400 rpm
